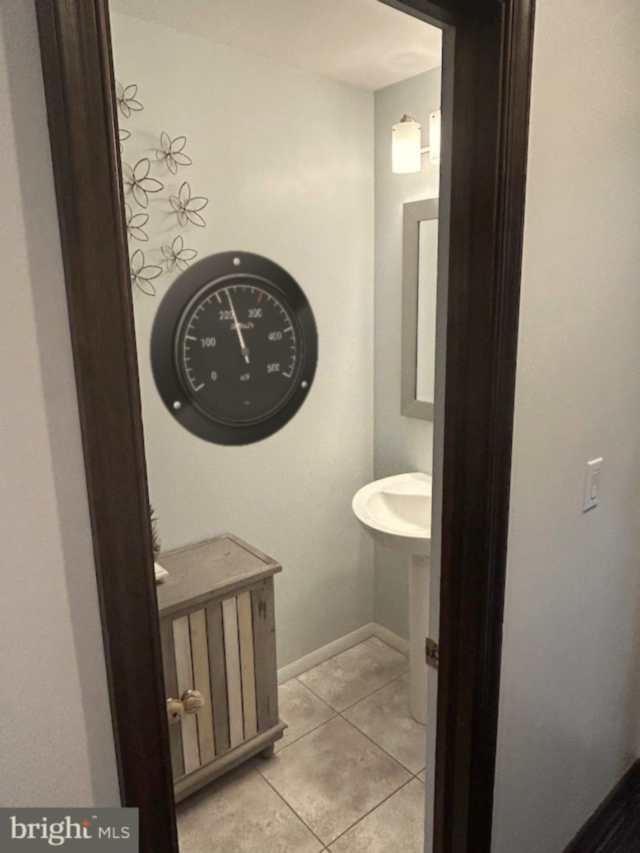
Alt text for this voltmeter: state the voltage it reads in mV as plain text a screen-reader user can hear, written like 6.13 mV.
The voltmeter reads 220 mV
